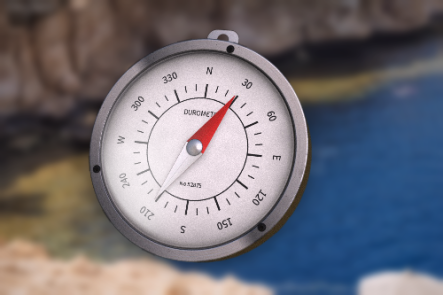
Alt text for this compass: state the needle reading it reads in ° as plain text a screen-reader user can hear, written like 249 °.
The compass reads 30 °
